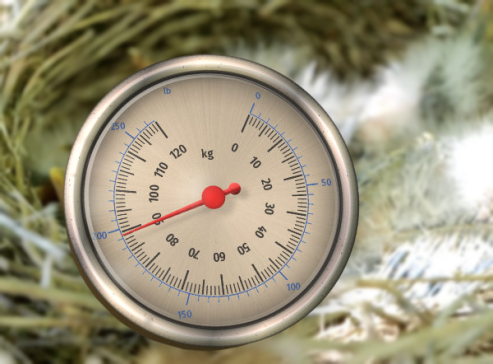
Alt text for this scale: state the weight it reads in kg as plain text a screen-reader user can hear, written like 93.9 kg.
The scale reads 89 kg
